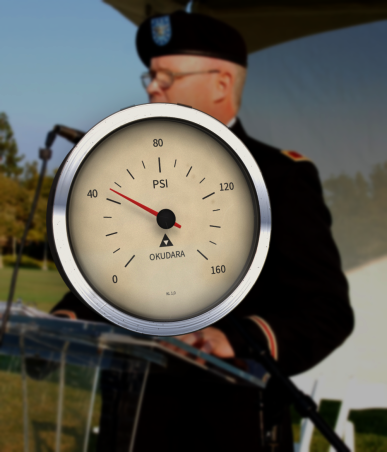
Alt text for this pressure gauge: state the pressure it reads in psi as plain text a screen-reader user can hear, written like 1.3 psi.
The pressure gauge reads 45 psi
